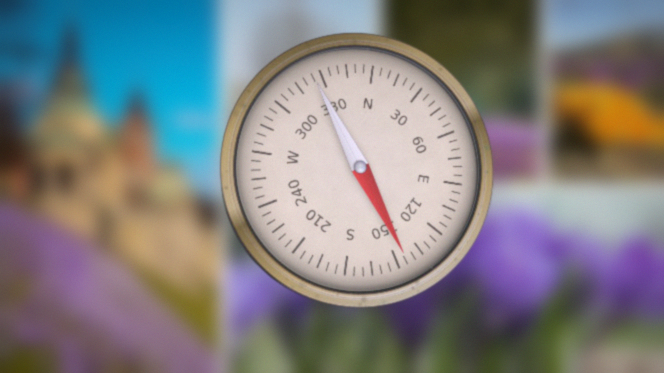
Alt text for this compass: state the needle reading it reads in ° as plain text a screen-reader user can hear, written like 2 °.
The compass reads 145 °
